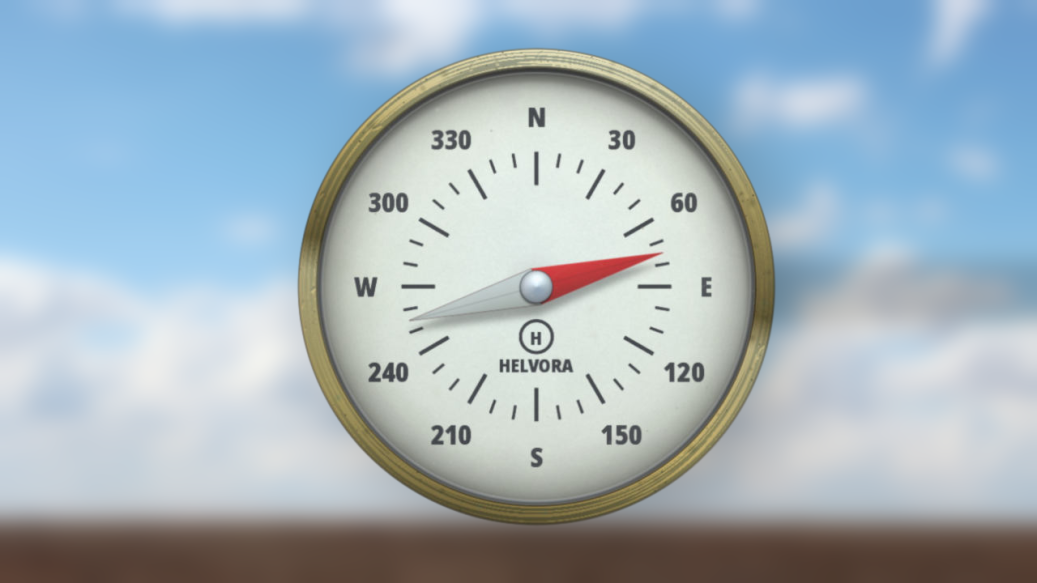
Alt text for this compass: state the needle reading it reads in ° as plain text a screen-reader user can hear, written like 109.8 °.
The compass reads 75 °
